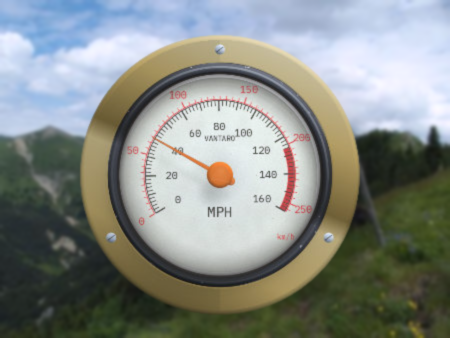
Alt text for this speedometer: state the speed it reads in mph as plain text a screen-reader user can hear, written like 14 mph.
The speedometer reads 40 mph
